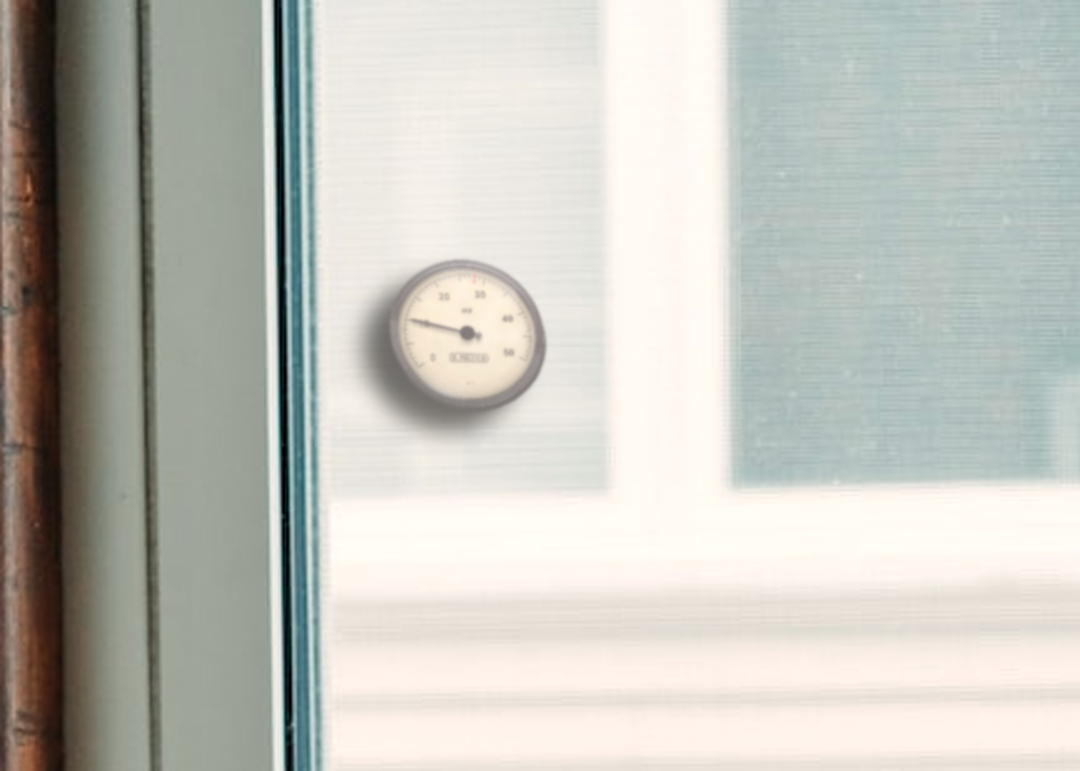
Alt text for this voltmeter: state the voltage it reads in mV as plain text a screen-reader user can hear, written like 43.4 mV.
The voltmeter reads 10 mV
